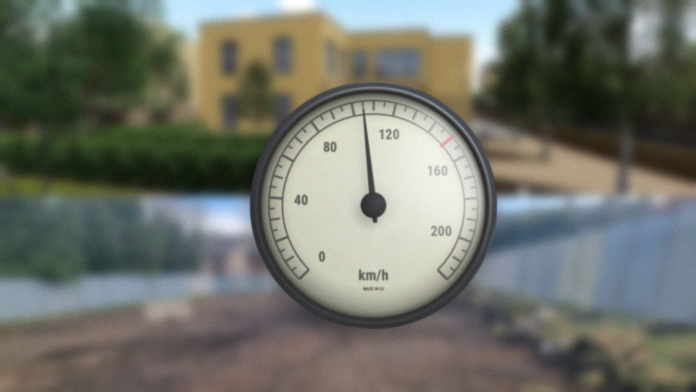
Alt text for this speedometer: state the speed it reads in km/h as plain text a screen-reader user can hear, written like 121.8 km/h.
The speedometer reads 105 km/h
